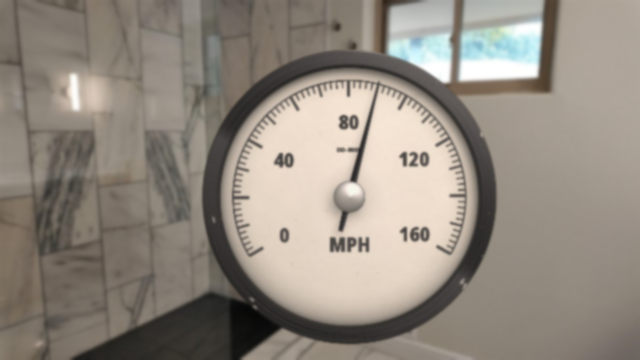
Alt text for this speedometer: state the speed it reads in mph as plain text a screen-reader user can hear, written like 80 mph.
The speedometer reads 90 mph
